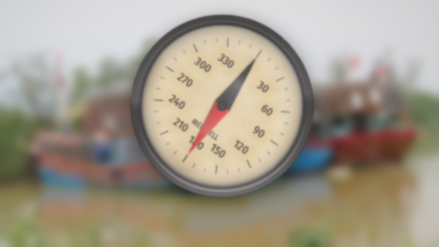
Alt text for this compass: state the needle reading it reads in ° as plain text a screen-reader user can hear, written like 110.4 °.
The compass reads 180 °
